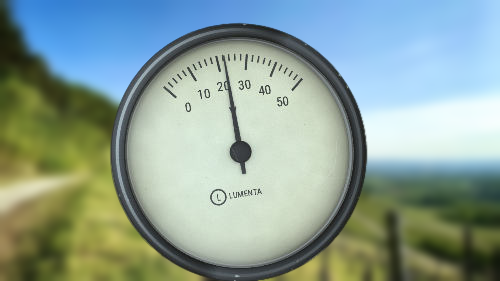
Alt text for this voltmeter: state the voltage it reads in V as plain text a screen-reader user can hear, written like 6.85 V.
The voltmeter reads 22 V
